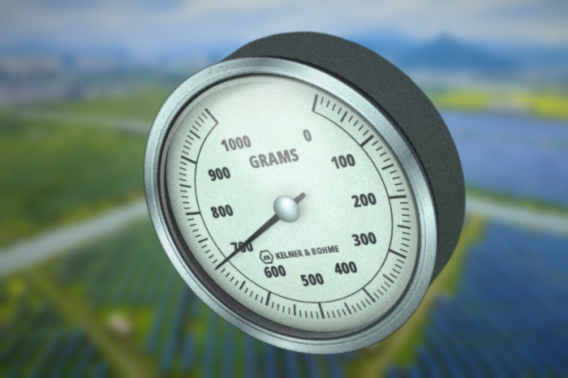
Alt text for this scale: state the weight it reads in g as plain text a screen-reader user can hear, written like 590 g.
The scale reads 700 g
